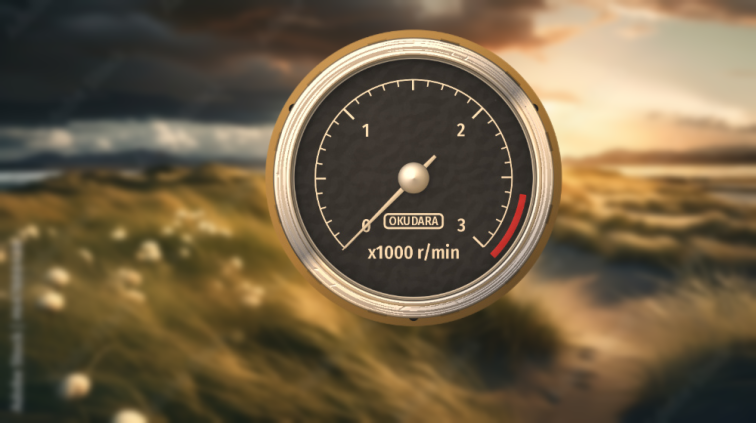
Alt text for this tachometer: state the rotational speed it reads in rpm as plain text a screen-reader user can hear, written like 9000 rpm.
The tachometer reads 0 rpm
